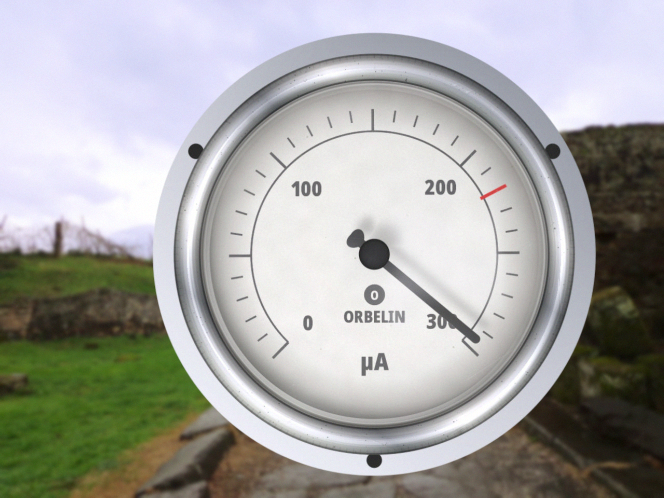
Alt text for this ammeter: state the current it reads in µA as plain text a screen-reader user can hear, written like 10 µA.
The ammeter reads 295 µA
